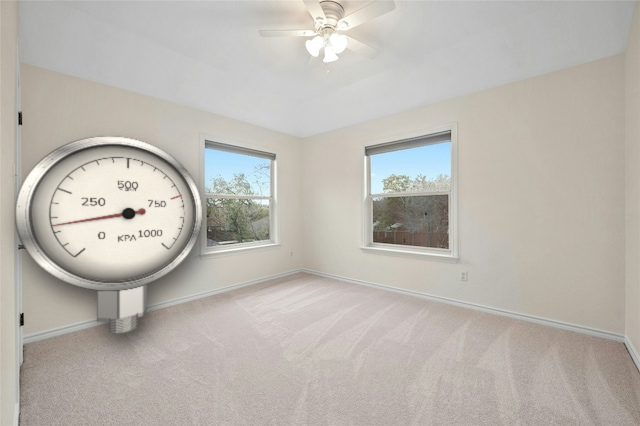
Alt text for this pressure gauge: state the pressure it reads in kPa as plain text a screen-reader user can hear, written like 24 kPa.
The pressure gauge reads 125 kPa
